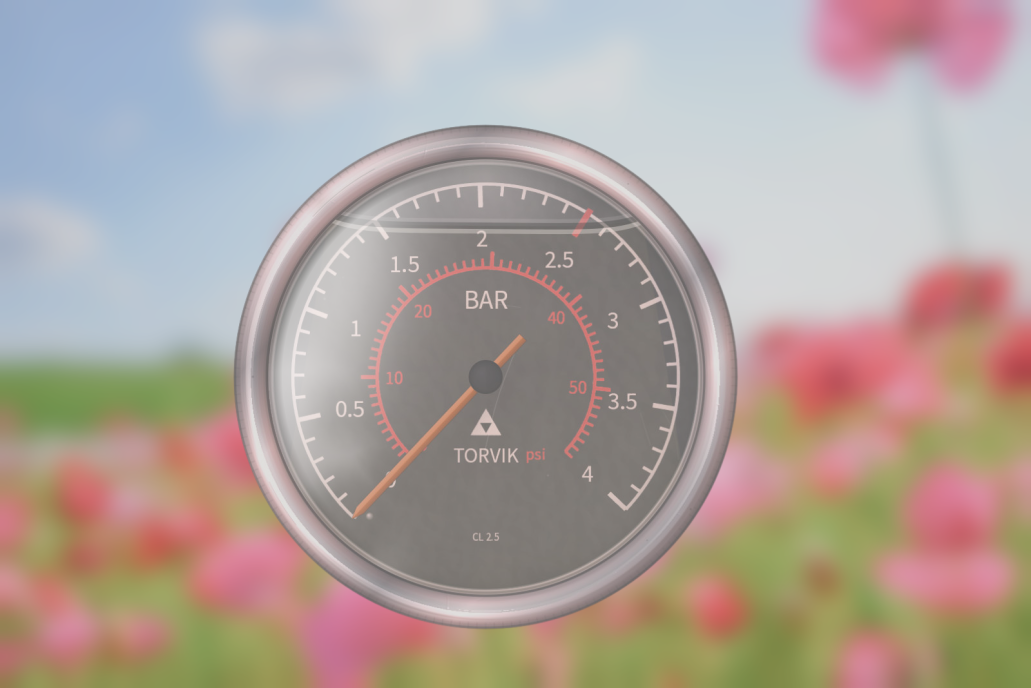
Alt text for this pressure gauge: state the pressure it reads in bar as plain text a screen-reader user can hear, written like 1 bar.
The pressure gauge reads 0 bar
